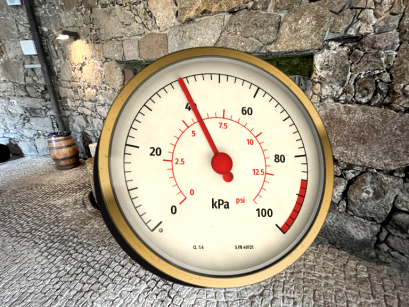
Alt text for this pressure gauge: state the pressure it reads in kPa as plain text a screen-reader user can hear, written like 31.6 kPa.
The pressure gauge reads 40 kPa
